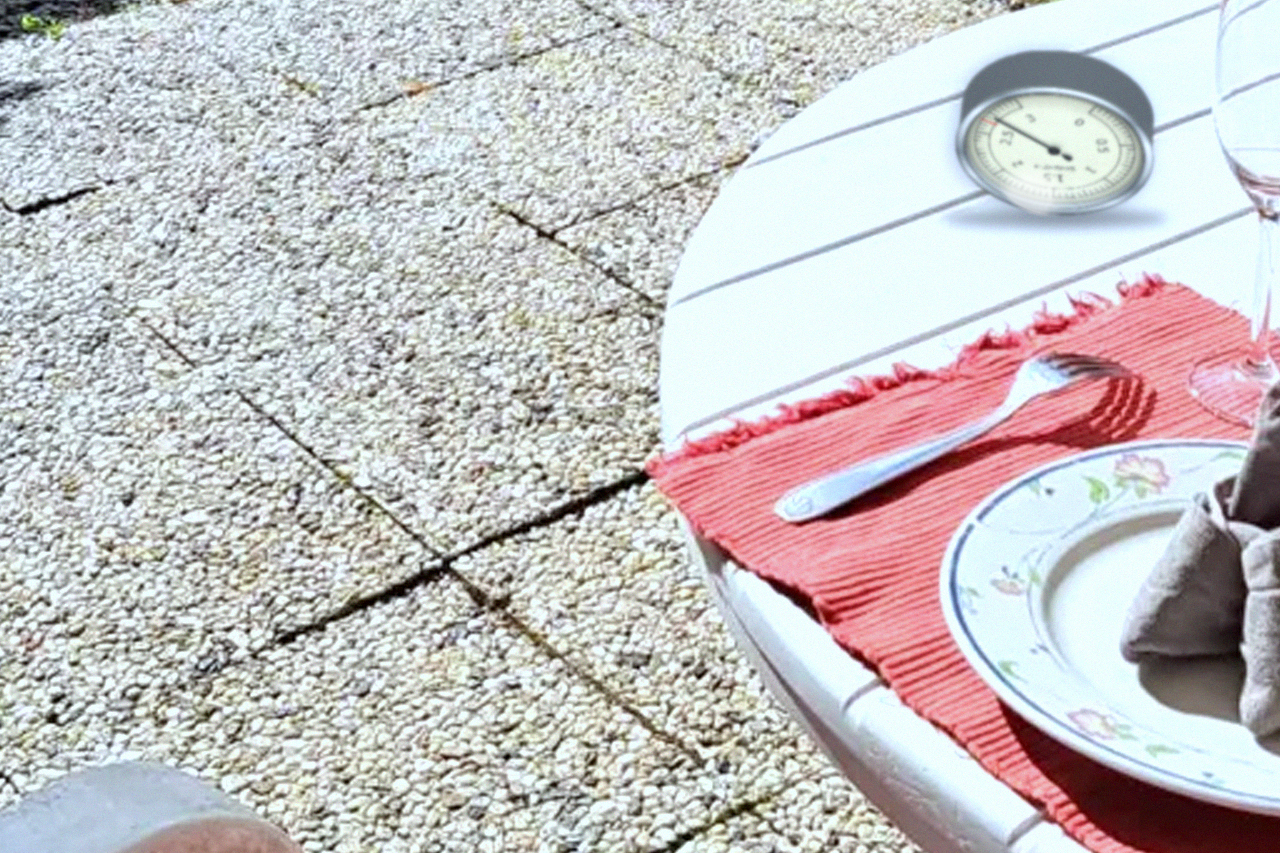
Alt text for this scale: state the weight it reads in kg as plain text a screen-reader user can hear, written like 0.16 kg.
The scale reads 2.75 kg
